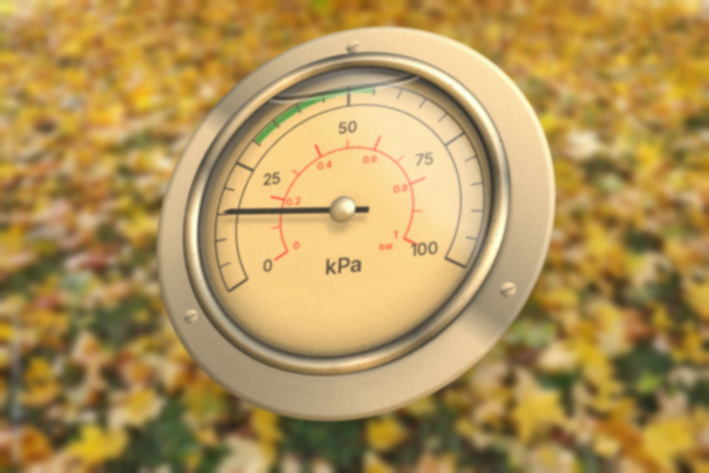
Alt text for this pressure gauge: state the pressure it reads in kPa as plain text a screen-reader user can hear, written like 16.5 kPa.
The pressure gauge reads 15 kPa
